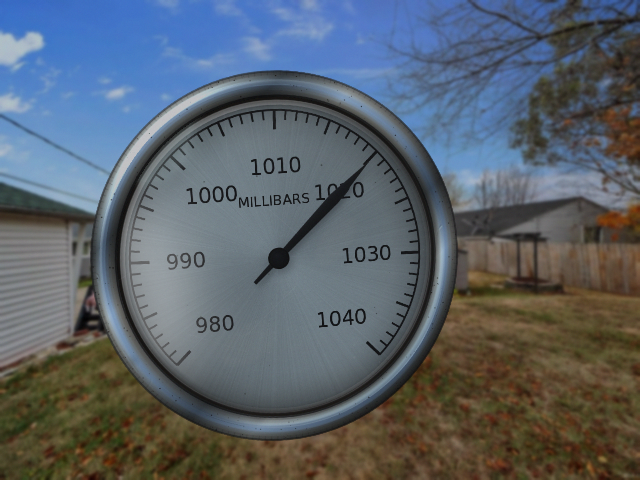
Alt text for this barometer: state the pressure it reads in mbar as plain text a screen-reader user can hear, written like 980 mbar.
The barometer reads 1020 mbar
